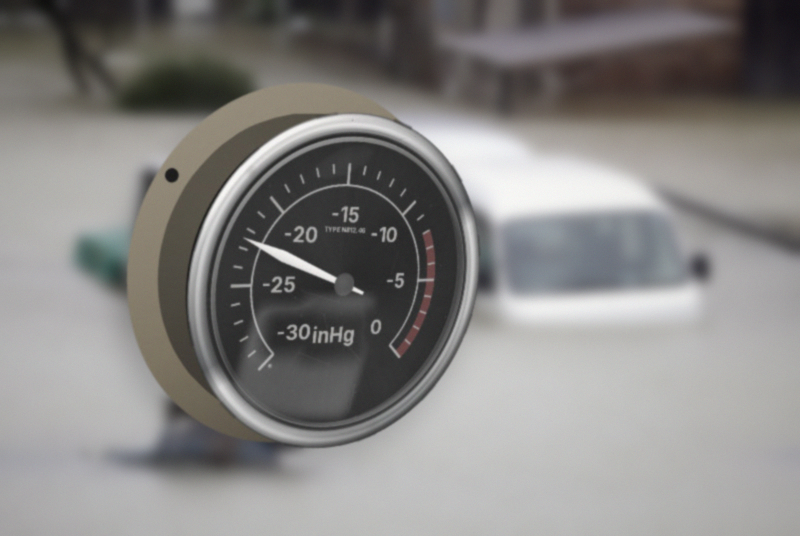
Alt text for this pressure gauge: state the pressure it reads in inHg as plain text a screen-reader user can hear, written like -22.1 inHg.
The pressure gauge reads -22.5 inHg
